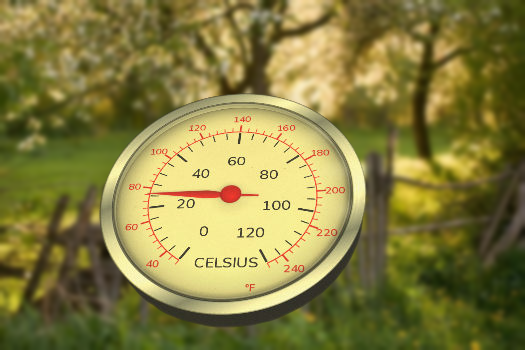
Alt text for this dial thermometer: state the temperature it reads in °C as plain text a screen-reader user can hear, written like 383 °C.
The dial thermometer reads 24 °C
